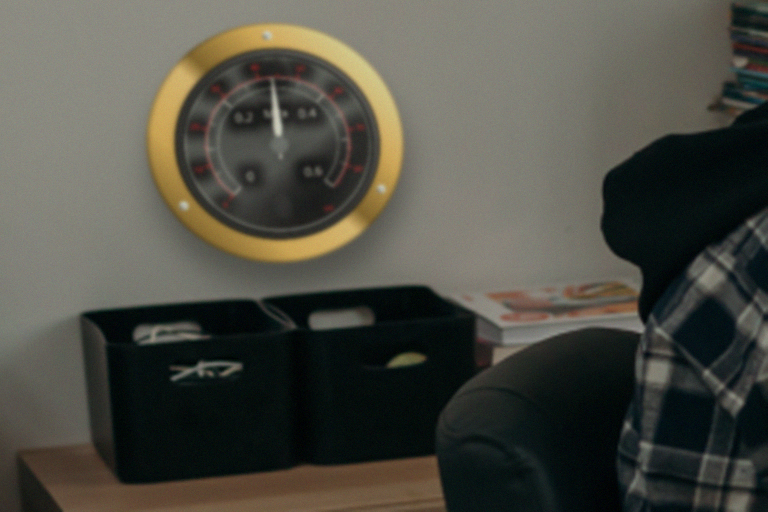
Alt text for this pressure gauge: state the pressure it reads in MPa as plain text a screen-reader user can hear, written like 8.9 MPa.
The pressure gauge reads 0.3 MPa
